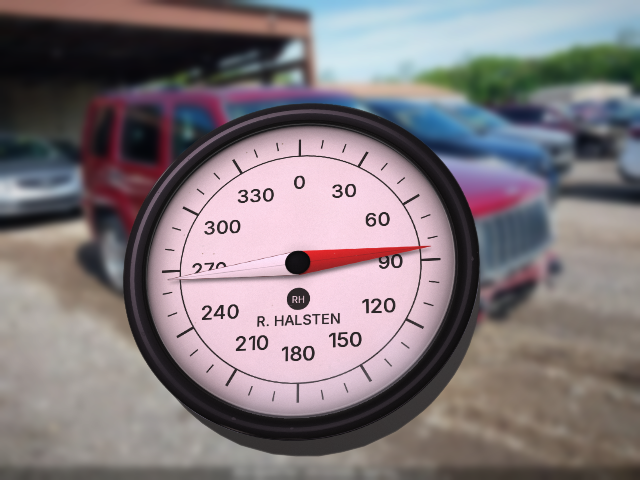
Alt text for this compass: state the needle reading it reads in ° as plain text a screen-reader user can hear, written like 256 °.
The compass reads 85 °
